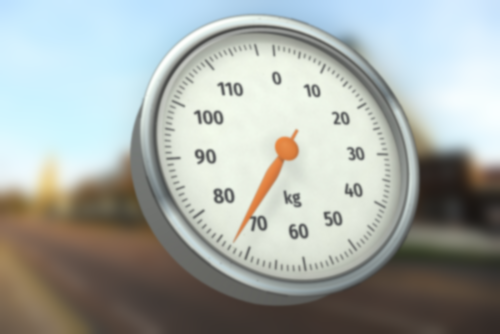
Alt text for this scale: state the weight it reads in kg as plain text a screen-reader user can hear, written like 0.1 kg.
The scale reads 73 kg
